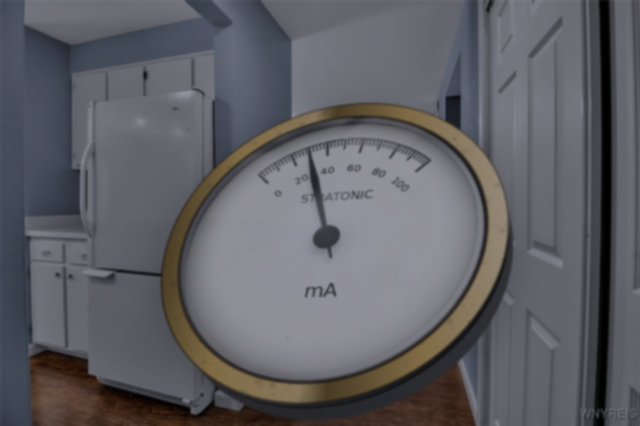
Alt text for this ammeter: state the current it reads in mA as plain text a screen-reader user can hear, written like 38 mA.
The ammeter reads 30 mA
